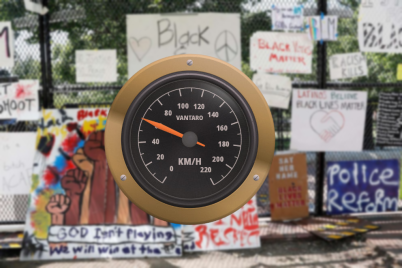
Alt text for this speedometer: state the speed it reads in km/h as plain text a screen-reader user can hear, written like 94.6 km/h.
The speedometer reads 60 km/h
